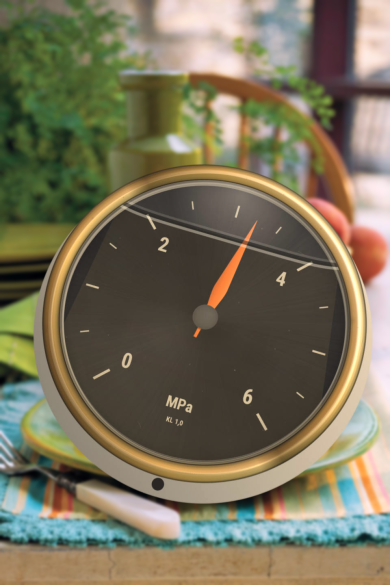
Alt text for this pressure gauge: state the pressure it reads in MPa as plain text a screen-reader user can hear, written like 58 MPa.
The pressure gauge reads 3.25 MPa
